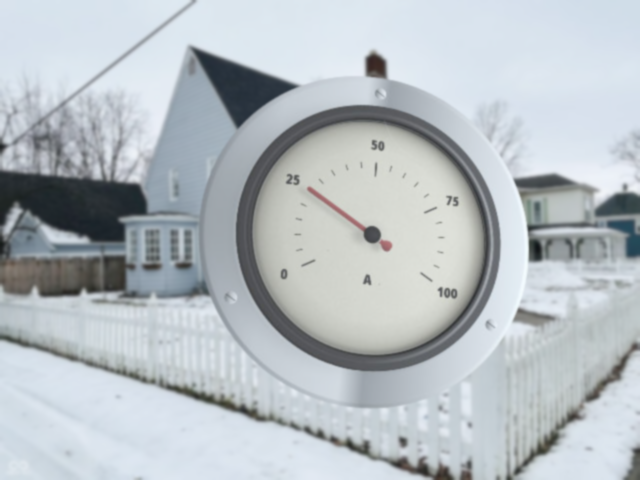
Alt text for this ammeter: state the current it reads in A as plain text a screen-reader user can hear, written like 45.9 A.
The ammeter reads 25 A
